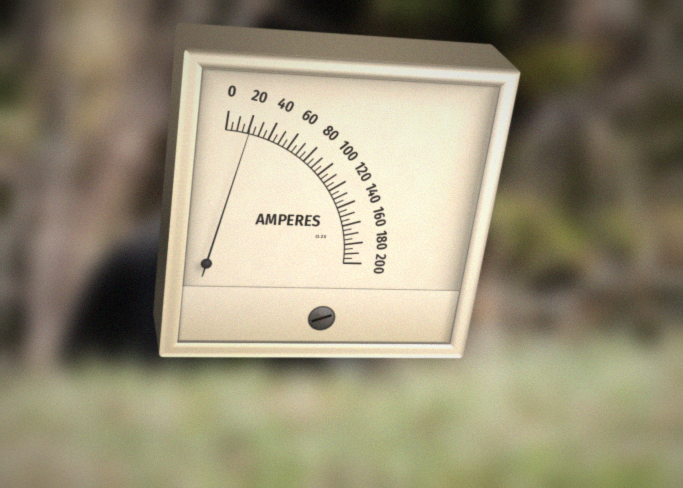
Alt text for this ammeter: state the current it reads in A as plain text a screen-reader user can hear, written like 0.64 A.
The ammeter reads 20 A
